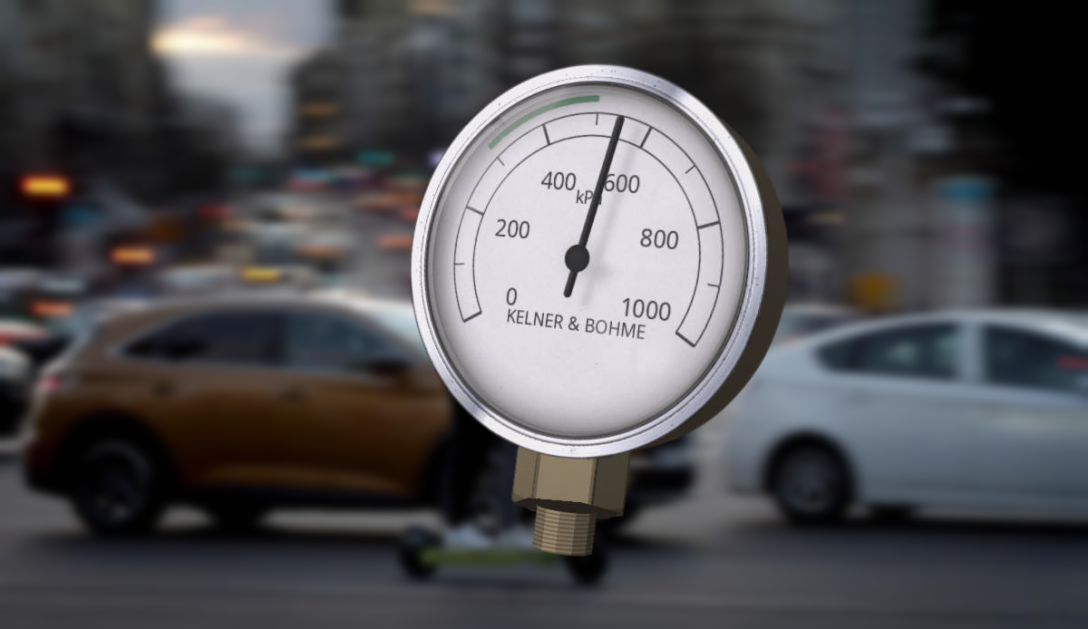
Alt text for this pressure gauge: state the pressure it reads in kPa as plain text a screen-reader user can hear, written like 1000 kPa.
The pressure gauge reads 550 kPa
